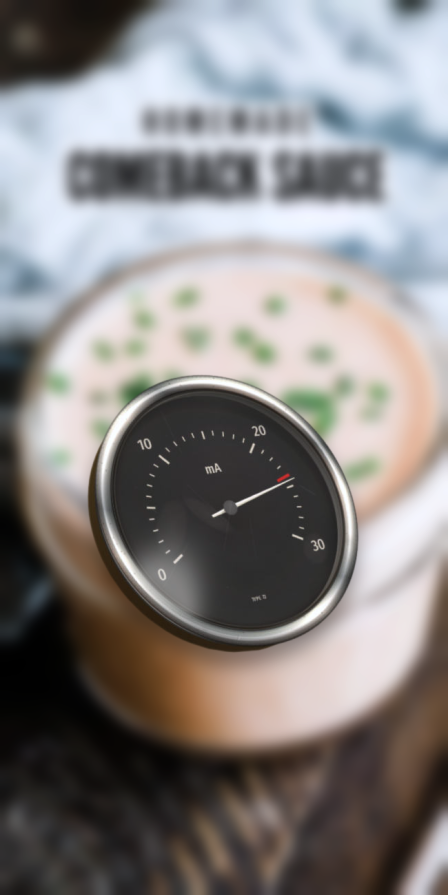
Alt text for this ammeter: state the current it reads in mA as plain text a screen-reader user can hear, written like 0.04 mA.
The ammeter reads 24.5 mA
